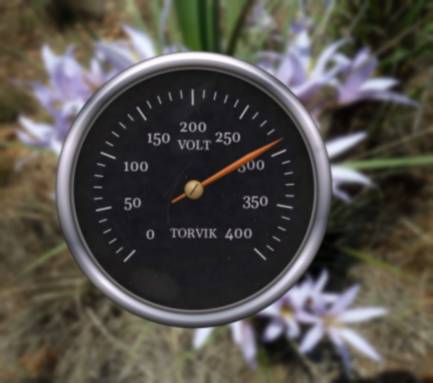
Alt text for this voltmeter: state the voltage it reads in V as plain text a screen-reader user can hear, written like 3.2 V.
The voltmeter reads 290 V
